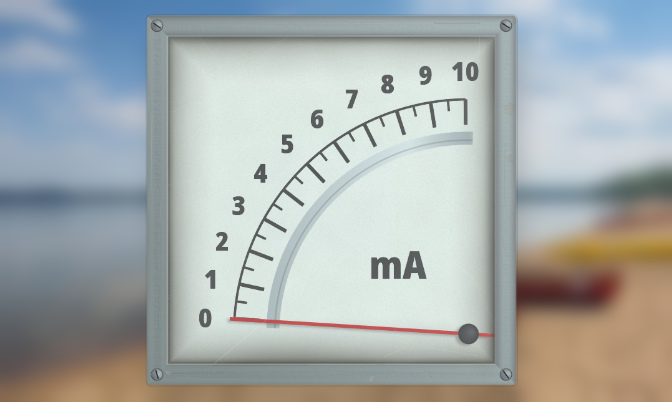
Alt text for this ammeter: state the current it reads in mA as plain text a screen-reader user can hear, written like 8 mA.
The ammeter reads 0 mA
